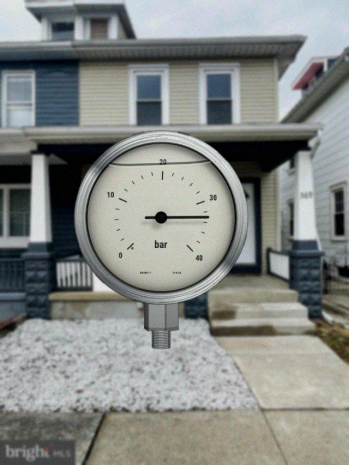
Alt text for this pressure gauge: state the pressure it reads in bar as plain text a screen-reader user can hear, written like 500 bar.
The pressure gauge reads 33 bar
